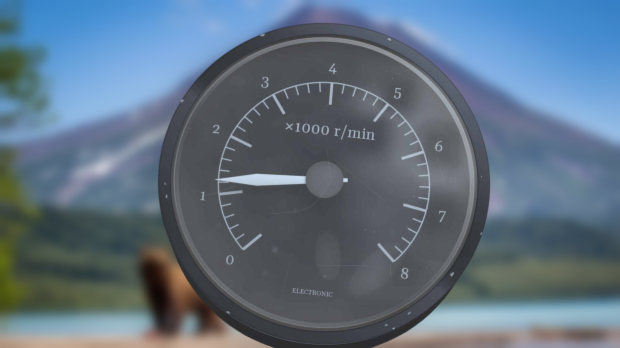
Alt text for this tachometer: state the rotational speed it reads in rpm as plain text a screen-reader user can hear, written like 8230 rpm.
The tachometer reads 1200 rpm
